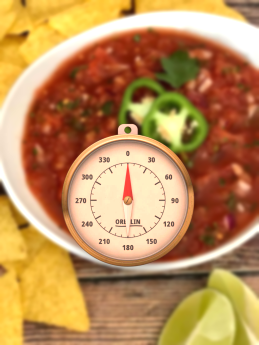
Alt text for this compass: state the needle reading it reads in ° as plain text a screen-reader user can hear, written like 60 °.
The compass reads 0 °
